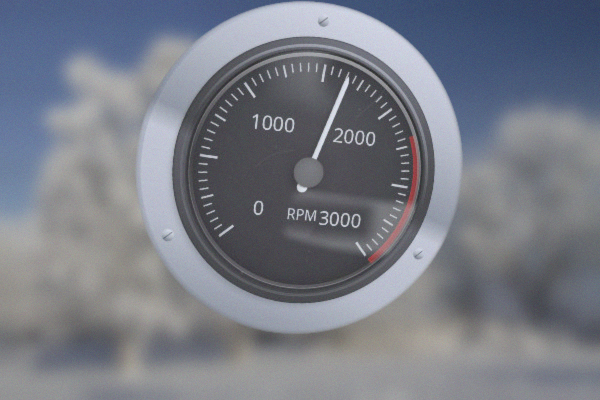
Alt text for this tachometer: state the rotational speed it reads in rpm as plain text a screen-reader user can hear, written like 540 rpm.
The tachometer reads 1650 rpm
